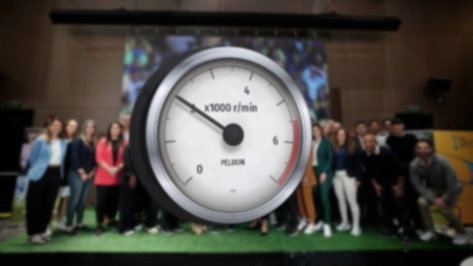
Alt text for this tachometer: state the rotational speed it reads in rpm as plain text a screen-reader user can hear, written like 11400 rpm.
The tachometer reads 2000 rpm
